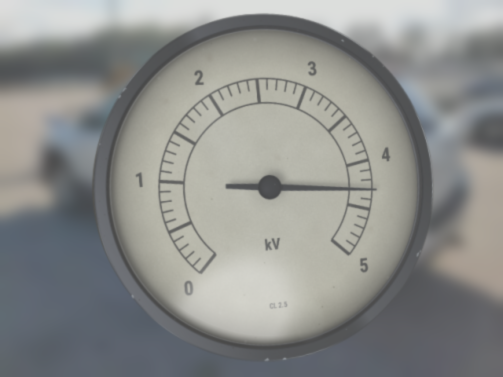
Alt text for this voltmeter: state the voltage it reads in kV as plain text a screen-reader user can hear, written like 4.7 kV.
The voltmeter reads 4.3 kV
